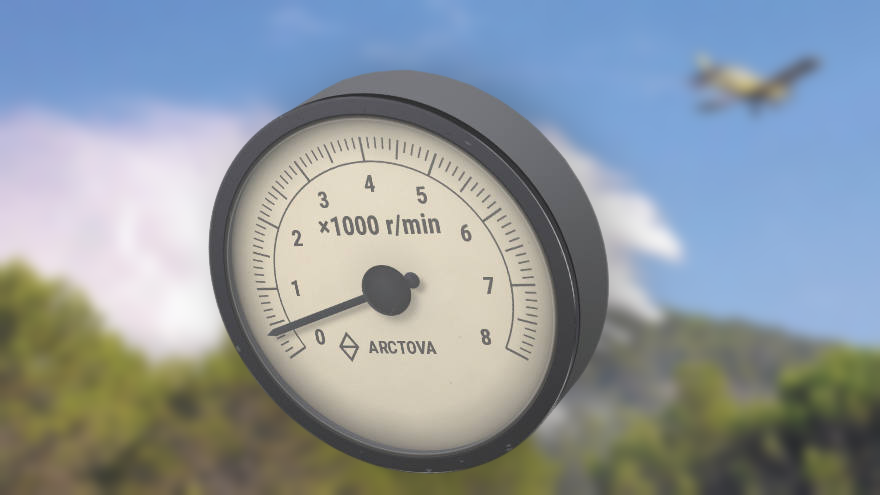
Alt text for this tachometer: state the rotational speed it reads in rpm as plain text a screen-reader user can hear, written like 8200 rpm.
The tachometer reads 400 rpm
